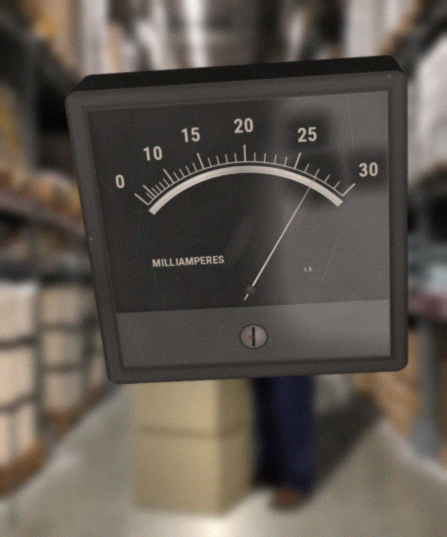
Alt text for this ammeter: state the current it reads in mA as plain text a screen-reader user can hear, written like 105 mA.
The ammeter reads 27 mA
